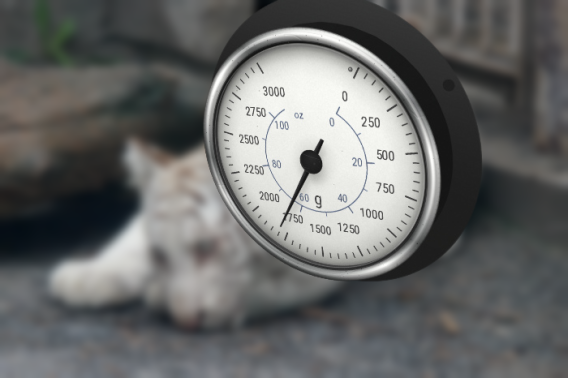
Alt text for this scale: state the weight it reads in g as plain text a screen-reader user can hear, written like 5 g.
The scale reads 1800 g
